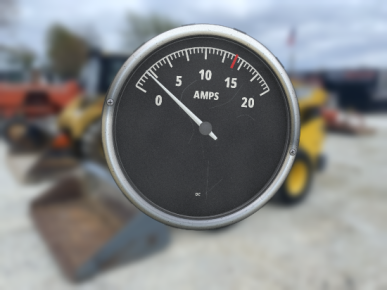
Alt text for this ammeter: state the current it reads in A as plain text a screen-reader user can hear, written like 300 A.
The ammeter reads 2 A
